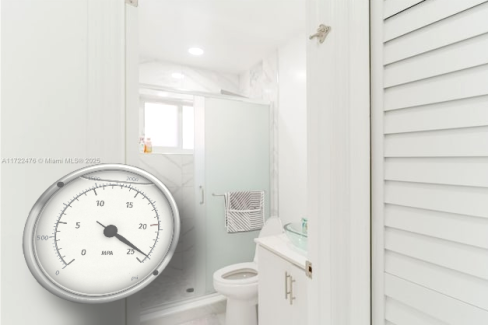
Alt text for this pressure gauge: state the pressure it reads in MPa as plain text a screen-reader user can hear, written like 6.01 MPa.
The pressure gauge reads 24 MPa
